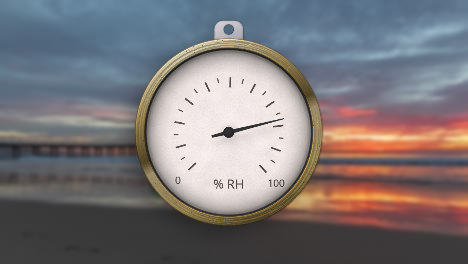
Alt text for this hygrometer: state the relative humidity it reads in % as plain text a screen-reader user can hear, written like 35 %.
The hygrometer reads 77.5 %
